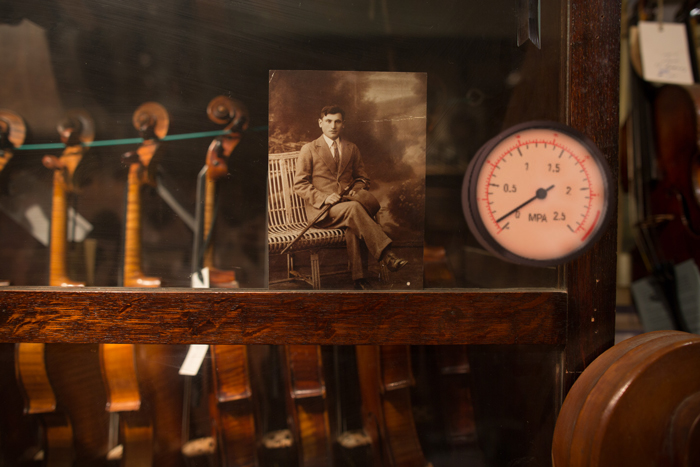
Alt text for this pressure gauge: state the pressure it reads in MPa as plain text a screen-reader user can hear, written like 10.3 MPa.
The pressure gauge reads 0.1 MPa
